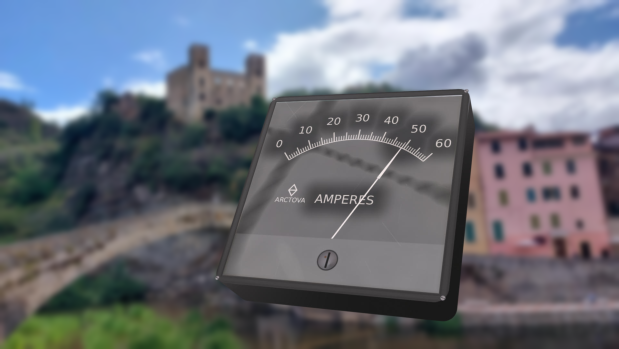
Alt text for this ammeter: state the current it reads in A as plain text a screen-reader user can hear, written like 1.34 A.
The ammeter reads 50 A
